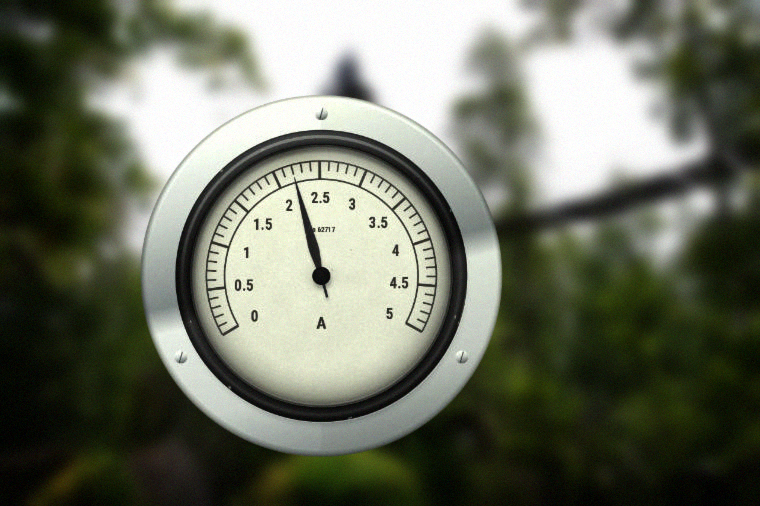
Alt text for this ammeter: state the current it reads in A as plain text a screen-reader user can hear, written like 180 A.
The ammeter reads 2.2 A
